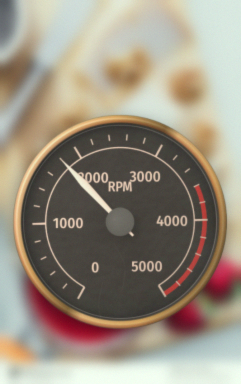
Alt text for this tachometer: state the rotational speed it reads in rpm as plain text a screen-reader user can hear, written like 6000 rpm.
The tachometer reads 1800 rpm
